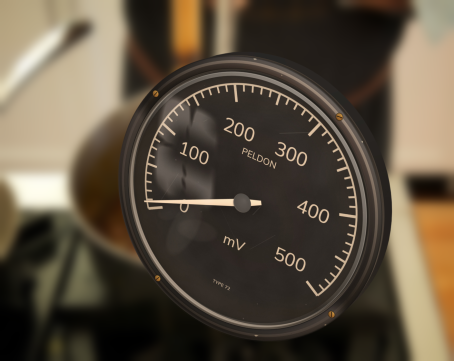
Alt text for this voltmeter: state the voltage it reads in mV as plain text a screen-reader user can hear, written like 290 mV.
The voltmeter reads 10 mV
